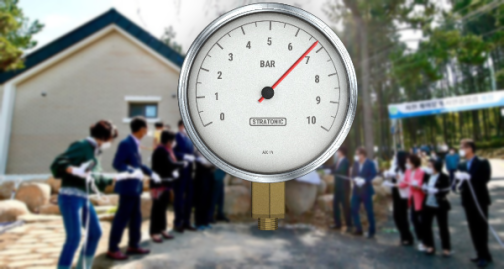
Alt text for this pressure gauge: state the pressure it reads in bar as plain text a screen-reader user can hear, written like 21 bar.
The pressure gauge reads 6.75 bar
